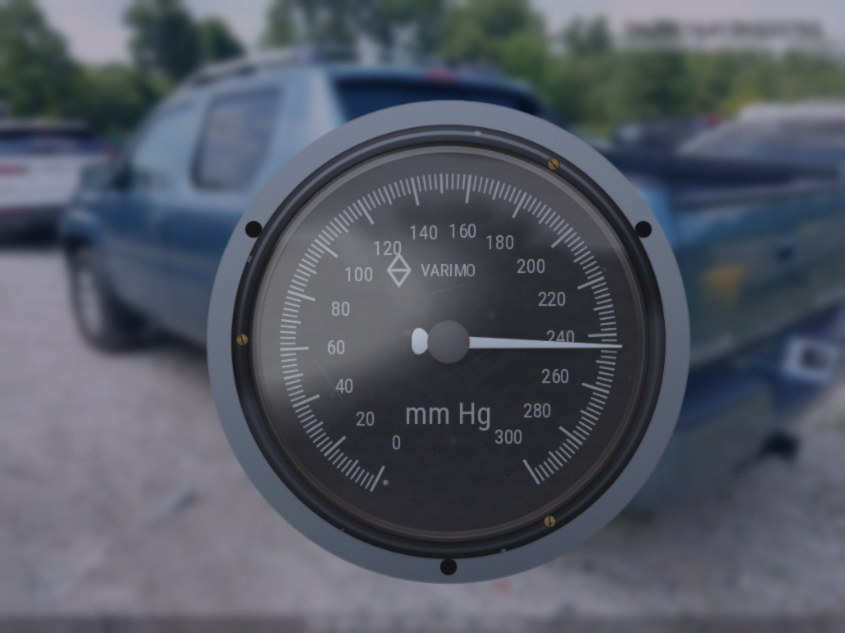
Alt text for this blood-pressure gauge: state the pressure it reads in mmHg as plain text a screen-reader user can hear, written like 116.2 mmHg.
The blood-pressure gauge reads 244 mmHg
